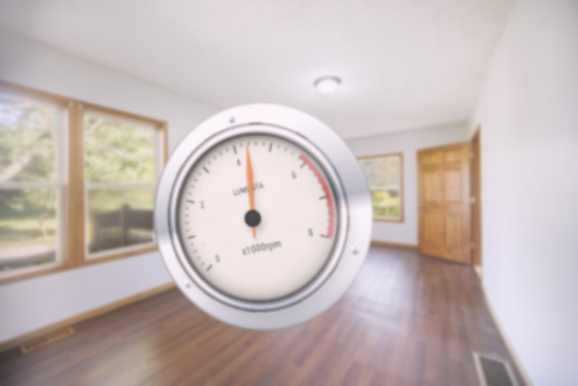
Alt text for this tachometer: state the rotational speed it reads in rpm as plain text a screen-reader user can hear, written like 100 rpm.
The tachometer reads 4400 rpm
